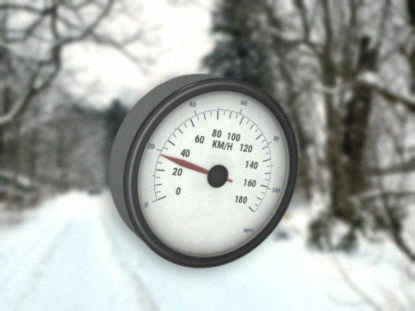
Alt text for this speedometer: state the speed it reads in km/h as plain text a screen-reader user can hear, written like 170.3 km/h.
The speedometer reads 30 km/h
